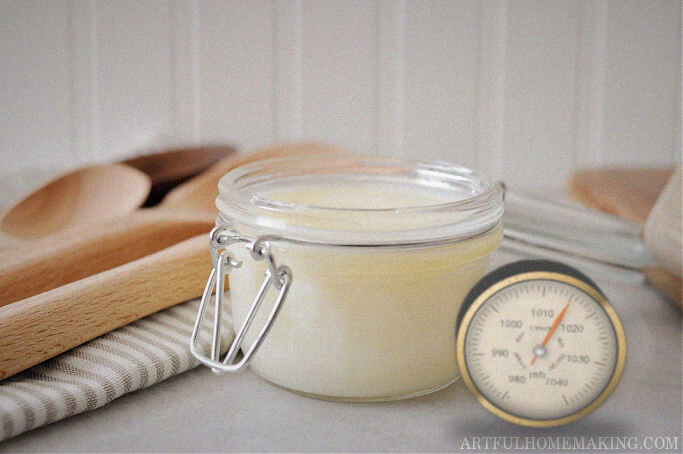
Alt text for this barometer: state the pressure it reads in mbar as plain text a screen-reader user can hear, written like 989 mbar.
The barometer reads 1015 mbar
